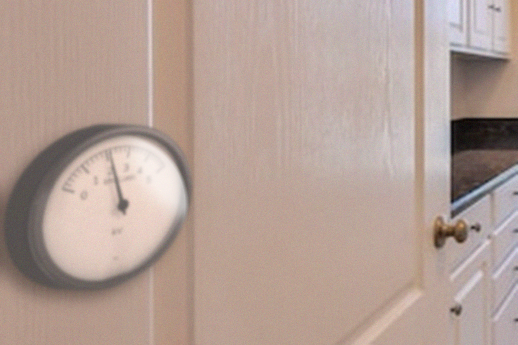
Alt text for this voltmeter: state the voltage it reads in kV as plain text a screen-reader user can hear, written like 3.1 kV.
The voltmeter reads 2 kV
